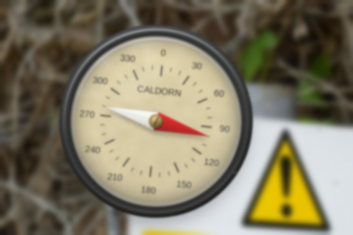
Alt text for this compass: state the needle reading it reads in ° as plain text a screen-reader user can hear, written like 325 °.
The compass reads 100 °
